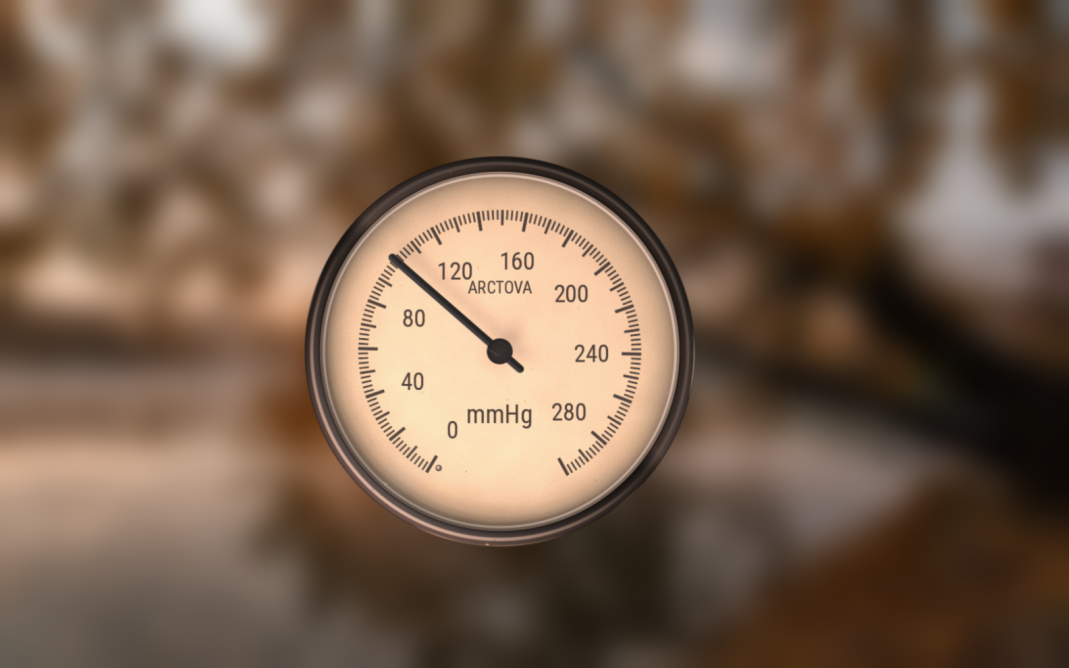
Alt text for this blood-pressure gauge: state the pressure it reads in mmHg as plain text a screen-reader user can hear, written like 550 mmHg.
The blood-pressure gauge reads 100 mmHg
